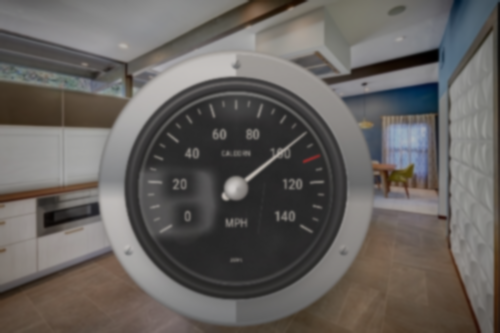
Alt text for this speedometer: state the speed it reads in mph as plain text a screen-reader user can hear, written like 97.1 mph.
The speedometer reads 100 mph
